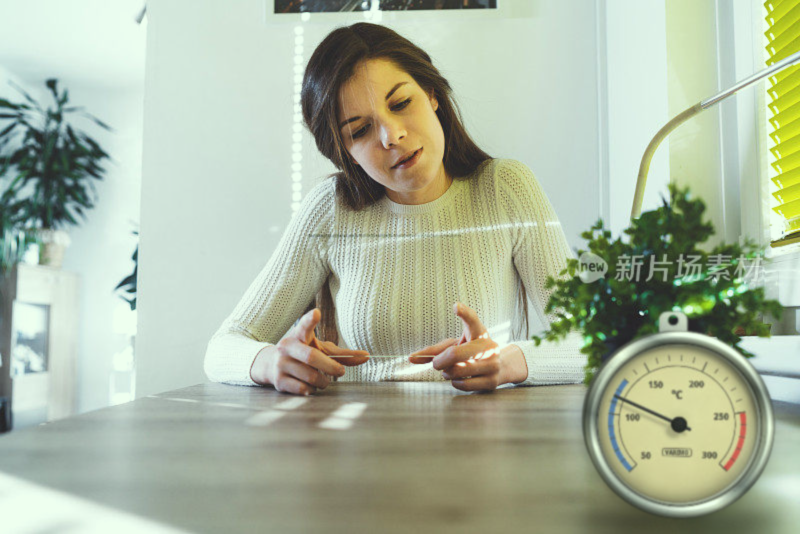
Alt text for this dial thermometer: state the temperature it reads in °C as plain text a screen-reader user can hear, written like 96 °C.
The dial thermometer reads 115 °C
